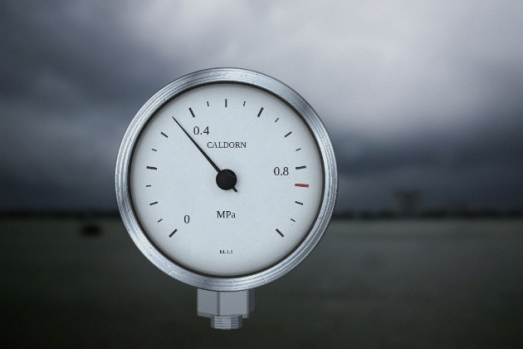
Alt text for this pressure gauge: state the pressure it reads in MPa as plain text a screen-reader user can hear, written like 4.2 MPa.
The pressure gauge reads 0.35 MPa
